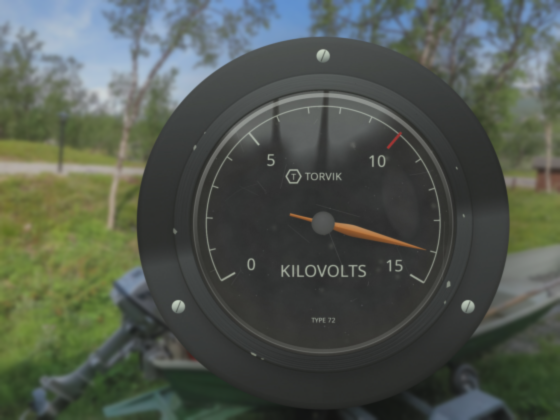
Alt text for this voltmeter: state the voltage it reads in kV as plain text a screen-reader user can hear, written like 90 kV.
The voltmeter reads 14 kV
